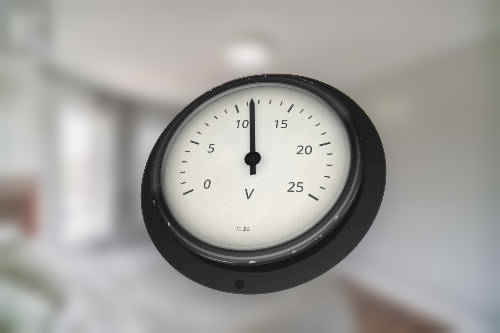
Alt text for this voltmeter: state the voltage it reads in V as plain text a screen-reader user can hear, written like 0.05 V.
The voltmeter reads 11.5 V
